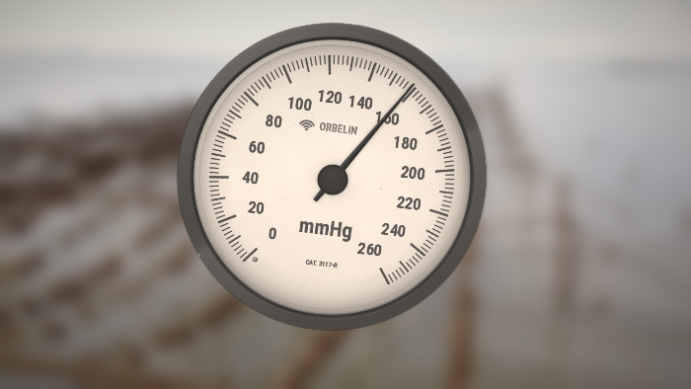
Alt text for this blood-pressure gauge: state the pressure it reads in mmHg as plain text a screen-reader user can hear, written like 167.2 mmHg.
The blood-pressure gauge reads 158 mmHg
